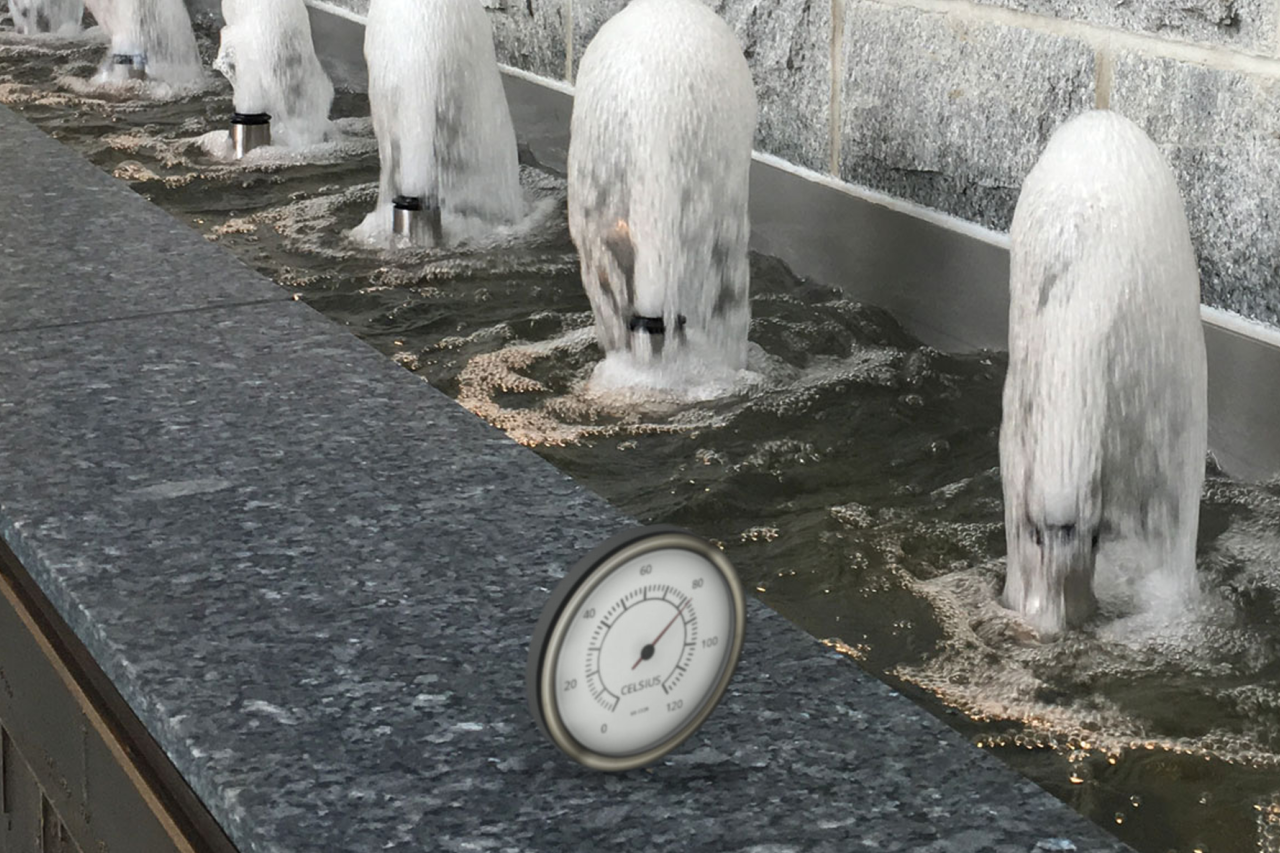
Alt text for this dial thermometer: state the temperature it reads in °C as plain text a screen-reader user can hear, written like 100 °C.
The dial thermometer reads 80 °C
